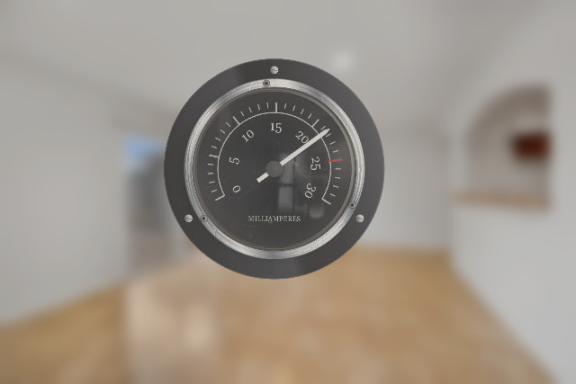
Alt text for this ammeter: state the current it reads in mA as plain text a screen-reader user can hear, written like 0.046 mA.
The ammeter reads 21.5 mA
